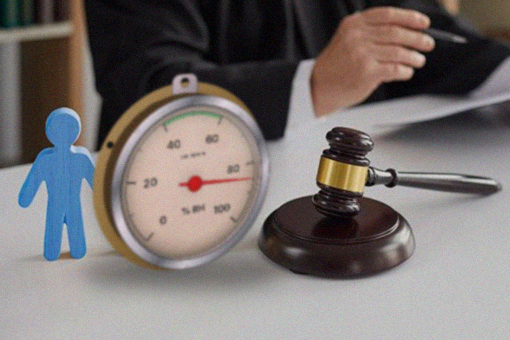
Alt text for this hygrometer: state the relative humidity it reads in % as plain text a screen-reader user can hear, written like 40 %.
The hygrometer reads 85 %
